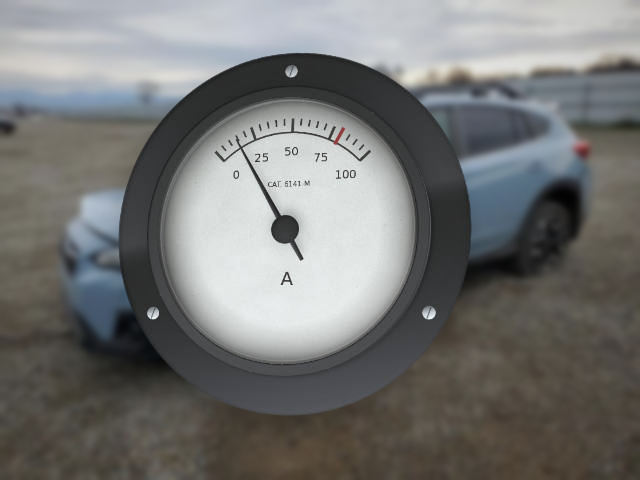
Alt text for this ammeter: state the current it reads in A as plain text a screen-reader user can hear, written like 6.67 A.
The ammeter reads 15 A
